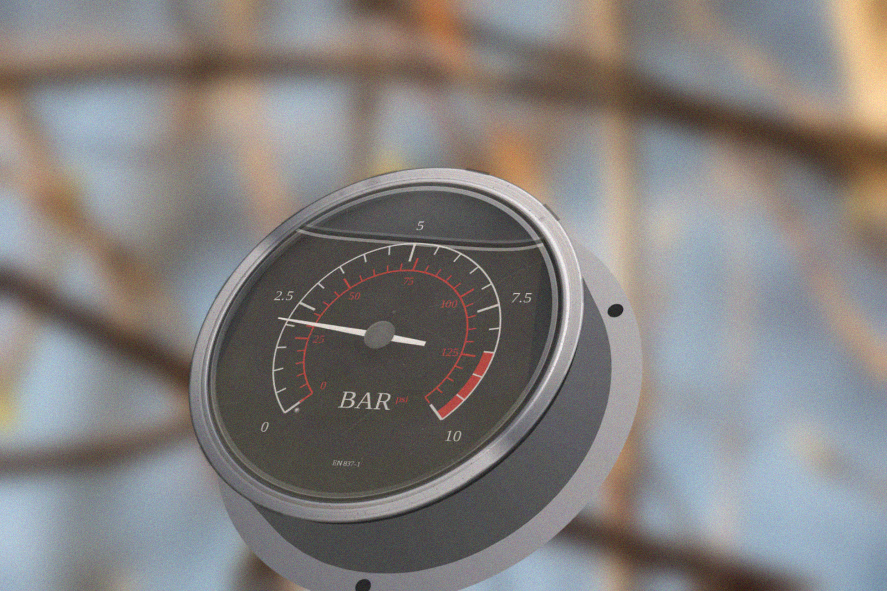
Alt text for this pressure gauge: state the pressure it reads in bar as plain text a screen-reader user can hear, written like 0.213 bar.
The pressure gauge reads 2 bar
